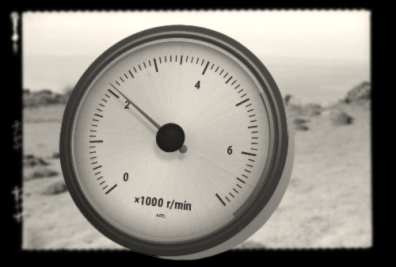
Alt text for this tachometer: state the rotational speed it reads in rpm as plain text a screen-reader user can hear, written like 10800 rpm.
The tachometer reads 2100 rpm
